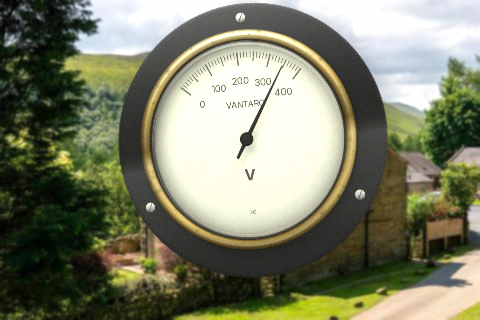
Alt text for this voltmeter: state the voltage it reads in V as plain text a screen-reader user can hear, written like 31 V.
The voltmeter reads 350 V
